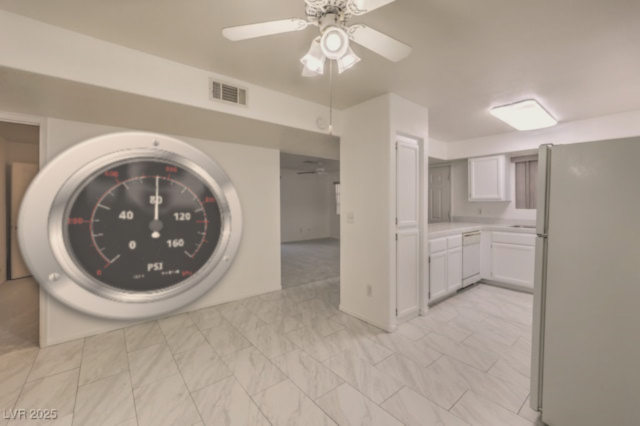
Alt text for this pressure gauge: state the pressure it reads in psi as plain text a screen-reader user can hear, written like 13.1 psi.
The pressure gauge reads 80 psi
